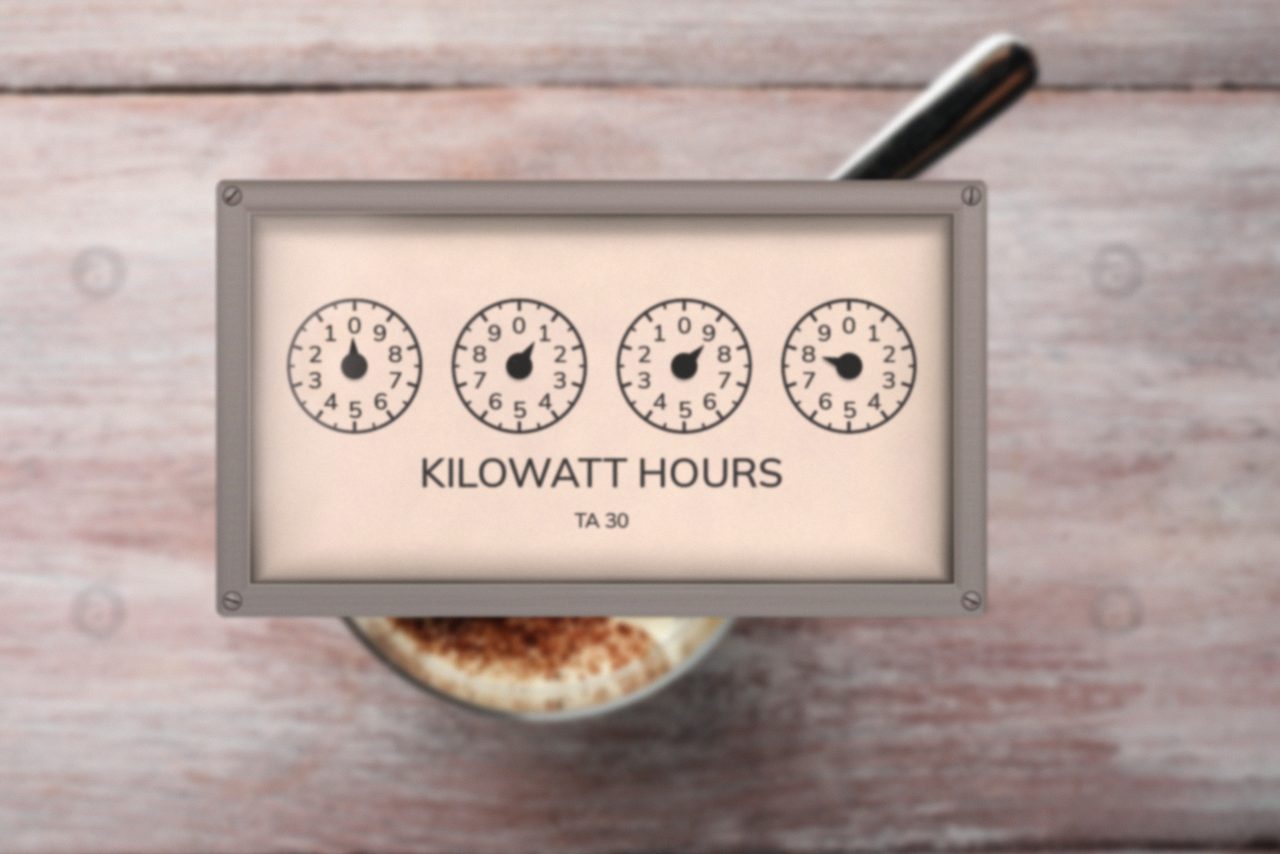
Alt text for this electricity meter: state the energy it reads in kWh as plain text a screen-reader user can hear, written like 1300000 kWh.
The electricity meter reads 88 kWh
